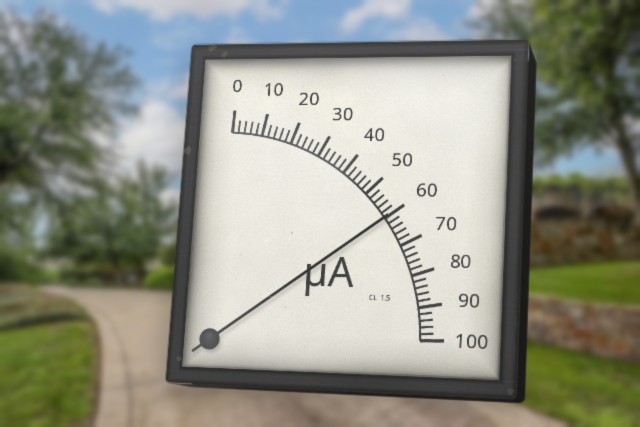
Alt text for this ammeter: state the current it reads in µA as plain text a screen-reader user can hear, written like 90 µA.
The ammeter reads 60 µA
